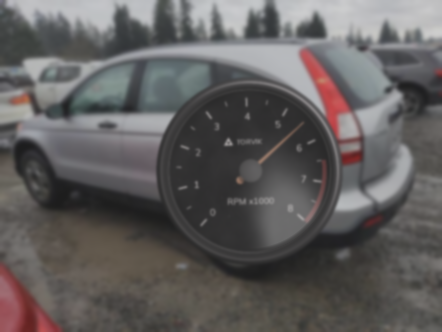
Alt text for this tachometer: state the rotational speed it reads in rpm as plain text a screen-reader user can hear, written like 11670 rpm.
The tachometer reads 5500 rpm
